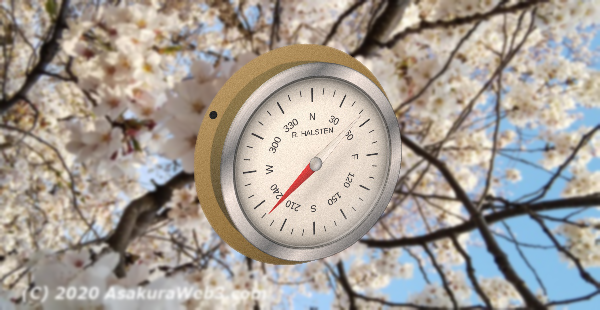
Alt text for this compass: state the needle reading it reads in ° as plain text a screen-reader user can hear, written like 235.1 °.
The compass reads 230 °
